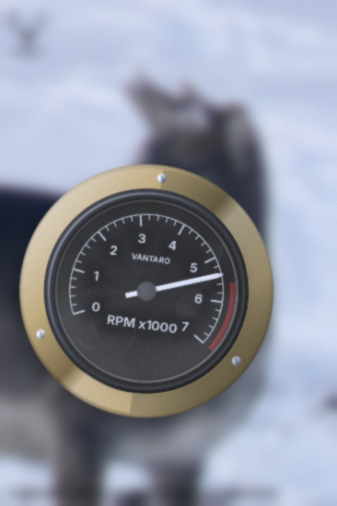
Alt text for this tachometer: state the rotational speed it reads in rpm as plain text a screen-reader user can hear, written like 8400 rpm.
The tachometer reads 5400 rpm
